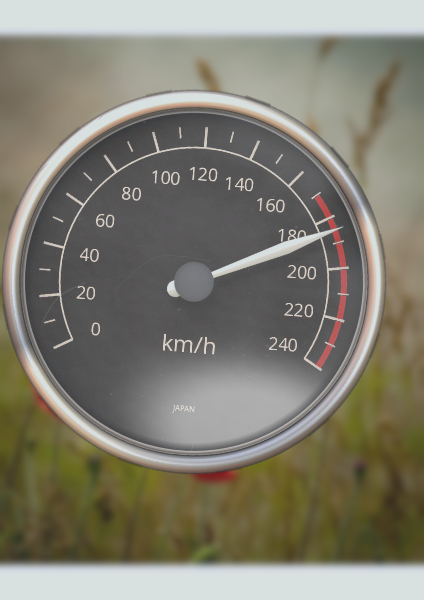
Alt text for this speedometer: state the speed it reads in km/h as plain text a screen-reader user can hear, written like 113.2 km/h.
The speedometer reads 185 km/h
